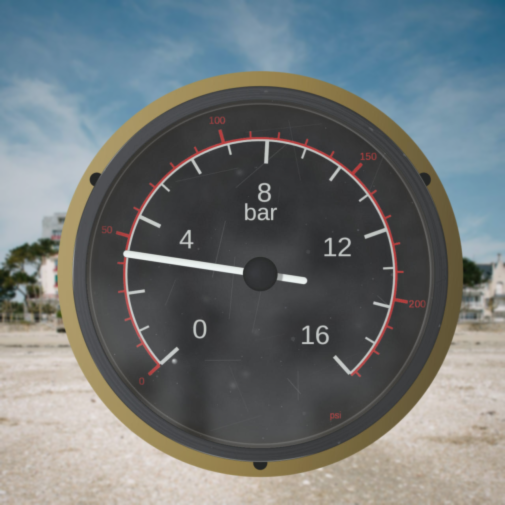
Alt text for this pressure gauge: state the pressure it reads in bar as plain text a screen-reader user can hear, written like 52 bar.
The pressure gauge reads 3 bar
